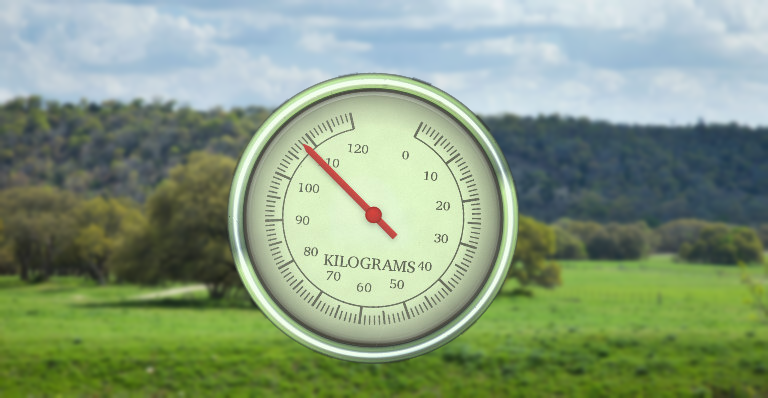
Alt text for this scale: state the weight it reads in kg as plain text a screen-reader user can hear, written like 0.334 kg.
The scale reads 108 kg
